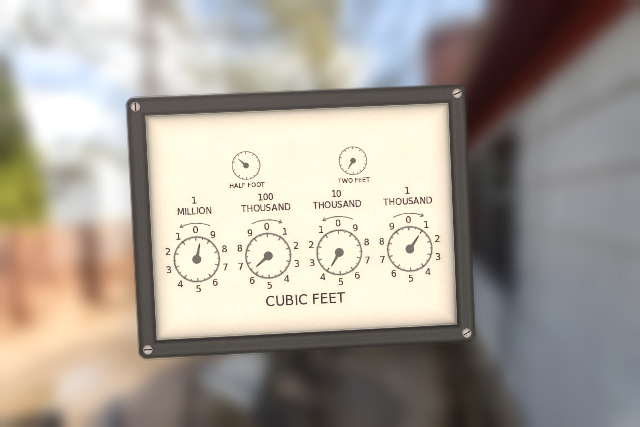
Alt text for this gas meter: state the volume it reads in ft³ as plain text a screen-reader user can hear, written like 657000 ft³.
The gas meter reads 964100 ft³
